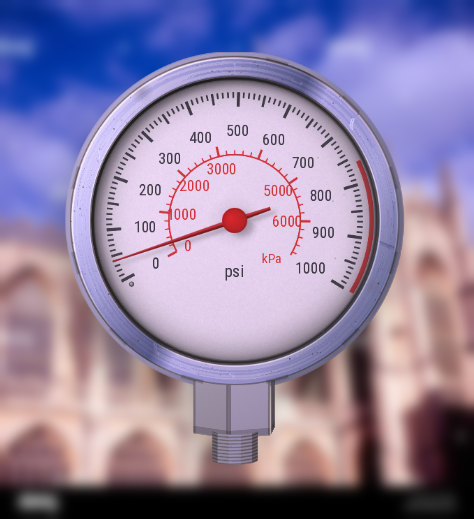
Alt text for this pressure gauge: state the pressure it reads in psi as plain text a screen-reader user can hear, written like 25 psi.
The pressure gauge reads 40 psi
